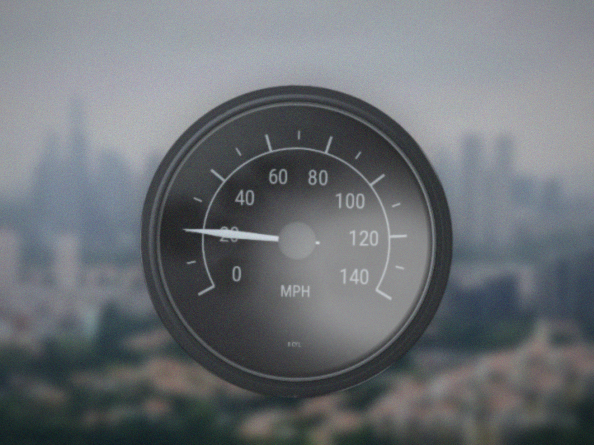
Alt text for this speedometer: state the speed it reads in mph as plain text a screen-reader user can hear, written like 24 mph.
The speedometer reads 20 mph
